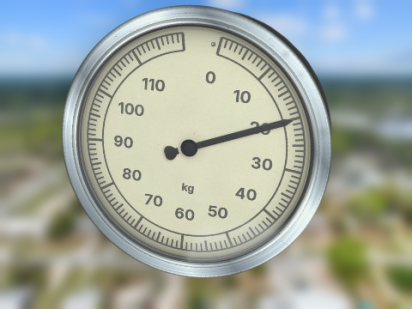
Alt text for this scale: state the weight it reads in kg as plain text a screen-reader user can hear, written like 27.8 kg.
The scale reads 20 kg
